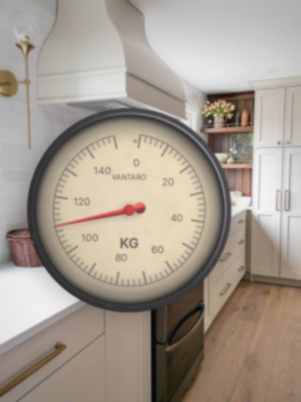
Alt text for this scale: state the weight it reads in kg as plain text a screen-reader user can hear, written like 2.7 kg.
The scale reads 110 kg
